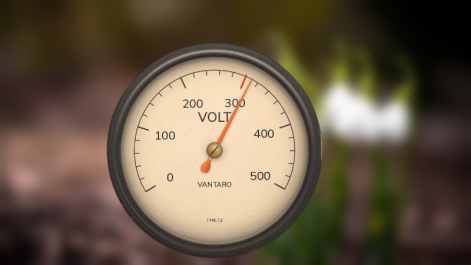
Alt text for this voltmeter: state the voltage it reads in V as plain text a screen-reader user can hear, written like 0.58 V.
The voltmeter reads 310 V
